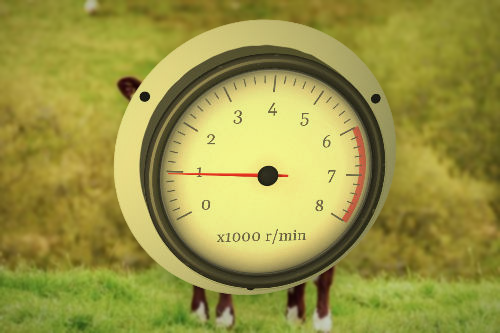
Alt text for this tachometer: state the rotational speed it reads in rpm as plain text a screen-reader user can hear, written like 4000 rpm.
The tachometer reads 1000 rpm
